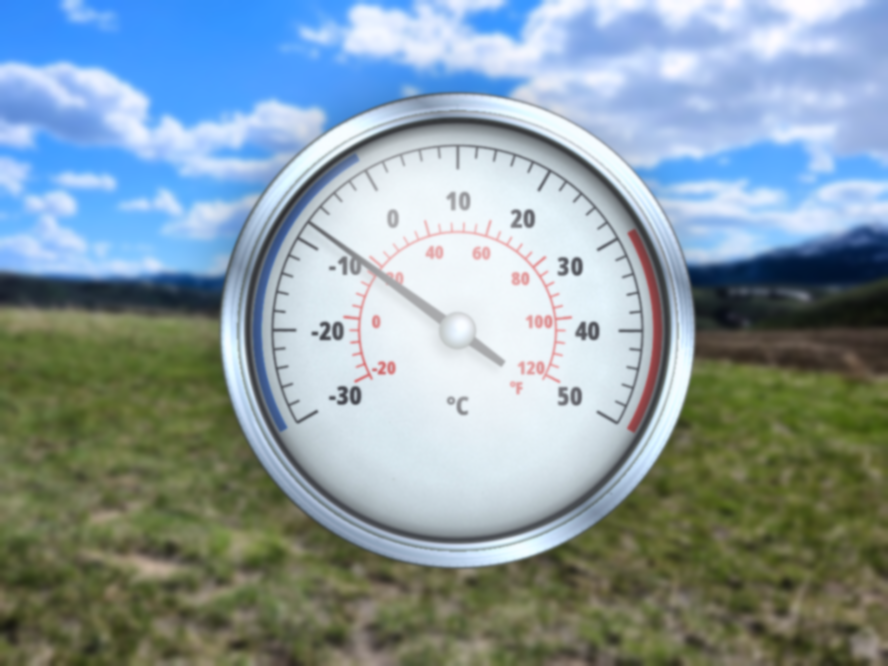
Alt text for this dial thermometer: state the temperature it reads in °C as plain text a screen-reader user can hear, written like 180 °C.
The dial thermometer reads -8 °C
